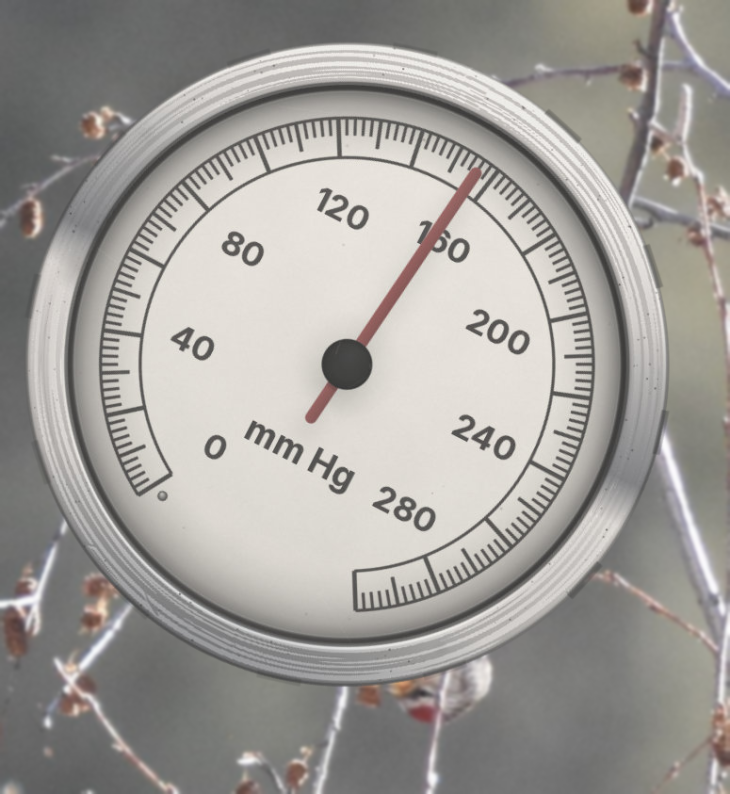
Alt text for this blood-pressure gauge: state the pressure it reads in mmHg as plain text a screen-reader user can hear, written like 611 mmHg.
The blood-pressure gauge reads 156 mmHg
